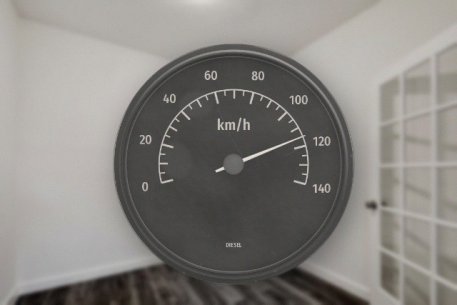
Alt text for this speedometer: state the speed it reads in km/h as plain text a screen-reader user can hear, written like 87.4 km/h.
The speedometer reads 115 km/h
